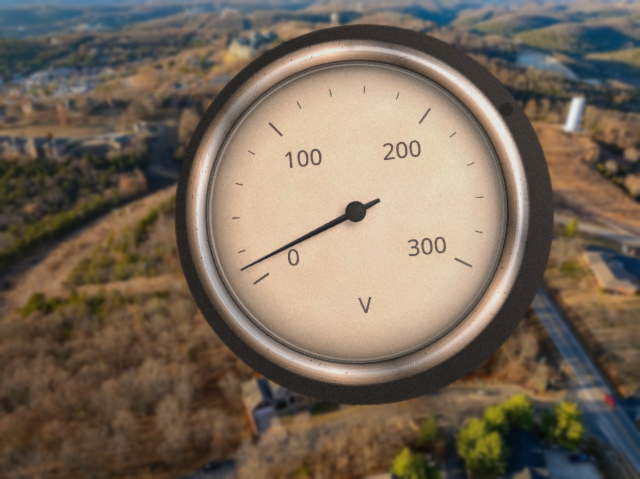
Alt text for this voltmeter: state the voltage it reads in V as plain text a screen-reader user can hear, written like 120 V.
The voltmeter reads 10 V
